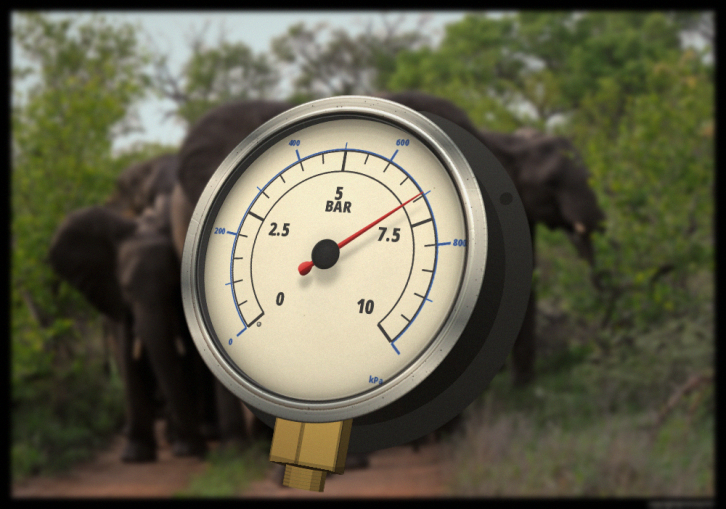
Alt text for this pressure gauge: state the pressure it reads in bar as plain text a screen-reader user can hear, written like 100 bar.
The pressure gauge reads 7 bar
